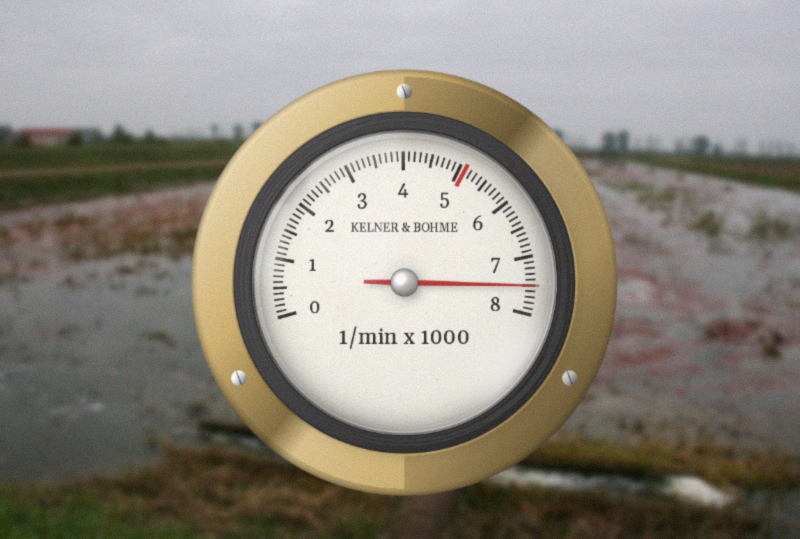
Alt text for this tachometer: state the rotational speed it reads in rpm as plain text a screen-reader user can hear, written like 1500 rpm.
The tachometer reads 7500 rpm
